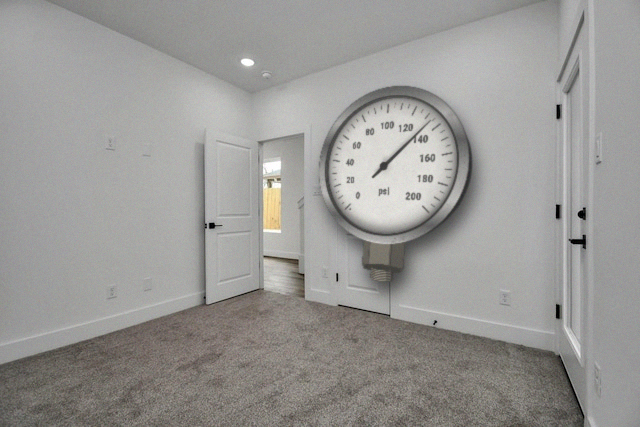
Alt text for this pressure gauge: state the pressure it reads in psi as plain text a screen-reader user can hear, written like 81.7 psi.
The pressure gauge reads 135 psi
